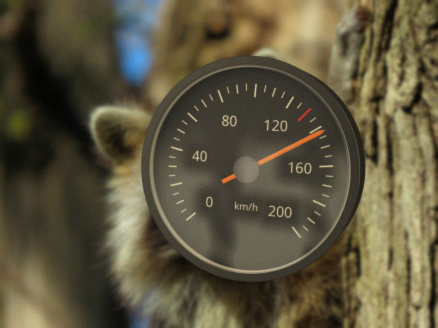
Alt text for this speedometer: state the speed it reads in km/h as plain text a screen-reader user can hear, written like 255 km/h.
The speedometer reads 142.5 km/h
